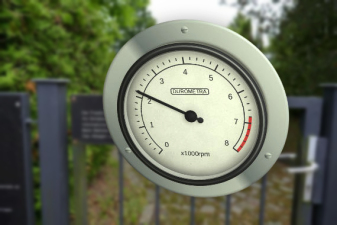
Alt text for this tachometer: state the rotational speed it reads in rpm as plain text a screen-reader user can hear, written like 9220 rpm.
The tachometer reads 2200 rpm
